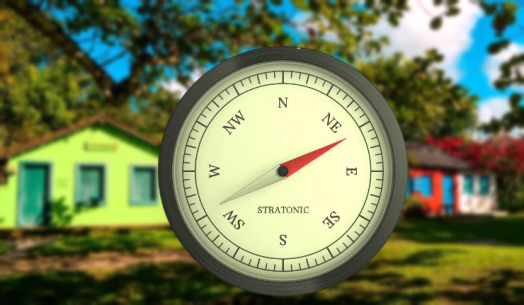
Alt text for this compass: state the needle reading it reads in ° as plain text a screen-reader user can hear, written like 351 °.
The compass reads 62.5 °
